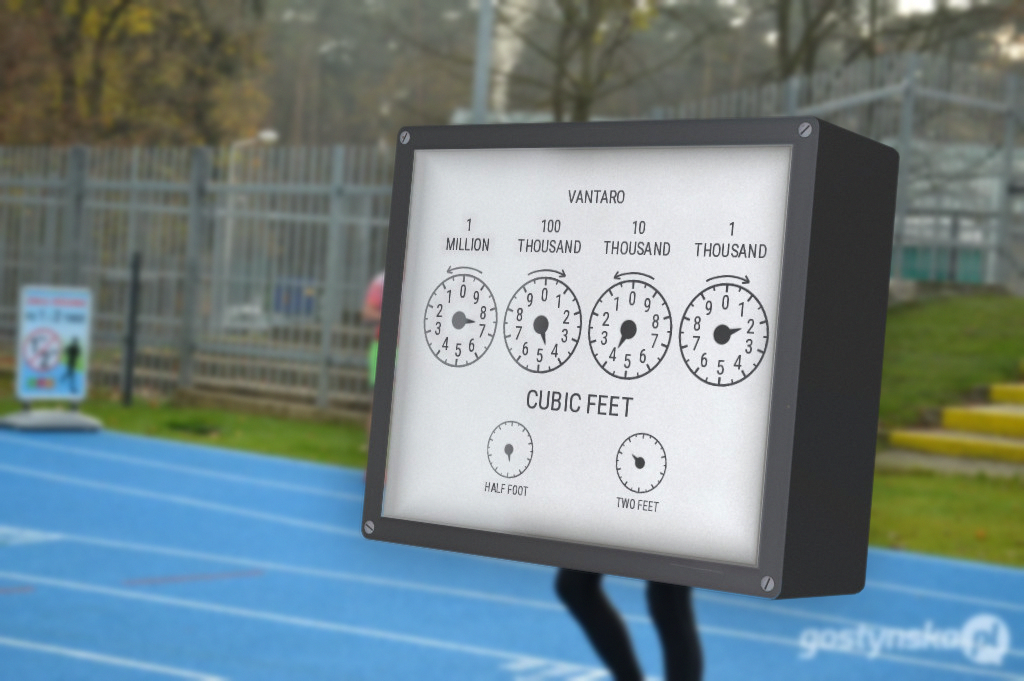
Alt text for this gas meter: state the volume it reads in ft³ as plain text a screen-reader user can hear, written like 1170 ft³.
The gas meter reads 744200 ft³
